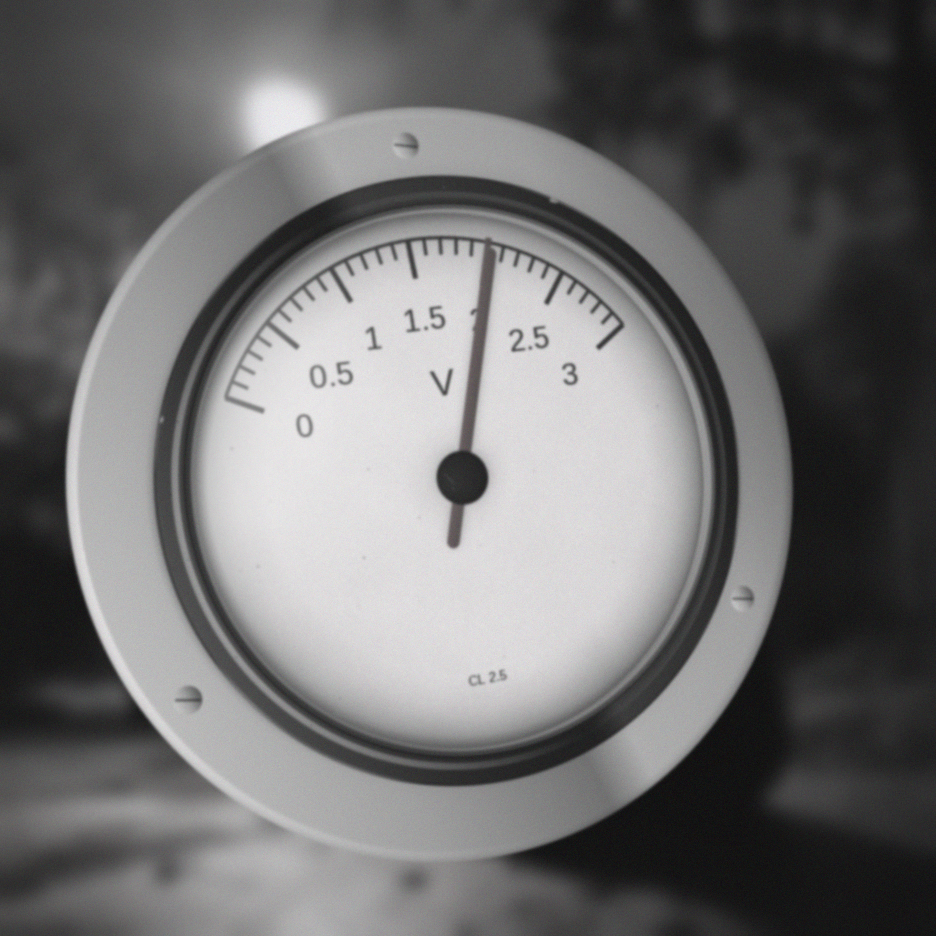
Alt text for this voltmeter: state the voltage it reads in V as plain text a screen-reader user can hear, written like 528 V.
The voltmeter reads 2 V
